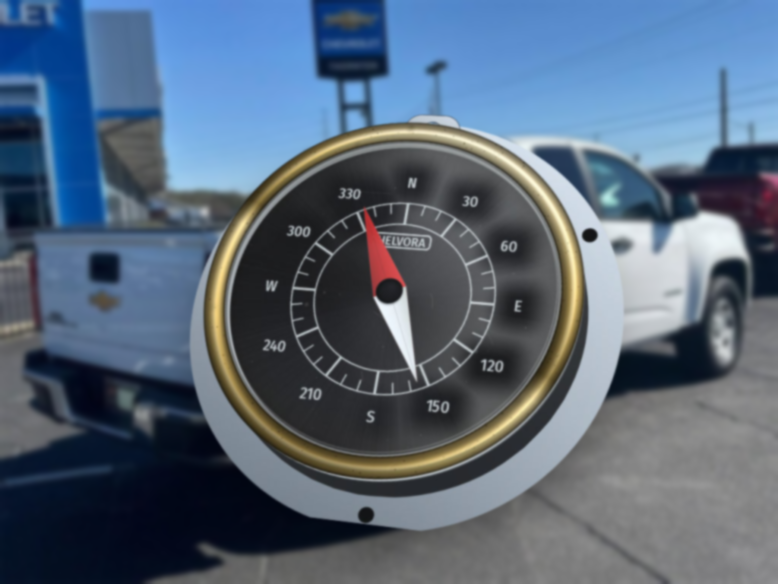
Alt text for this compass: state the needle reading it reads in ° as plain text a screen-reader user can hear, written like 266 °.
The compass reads 335 °
